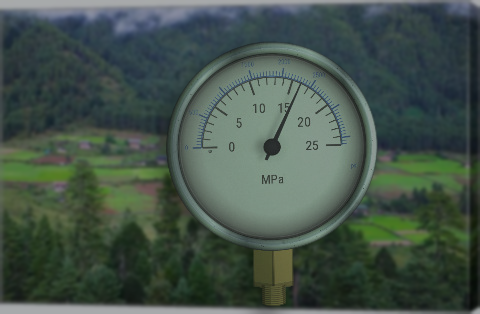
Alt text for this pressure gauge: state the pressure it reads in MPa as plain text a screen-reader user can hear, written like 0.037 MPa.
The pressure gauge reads 16 MPa
